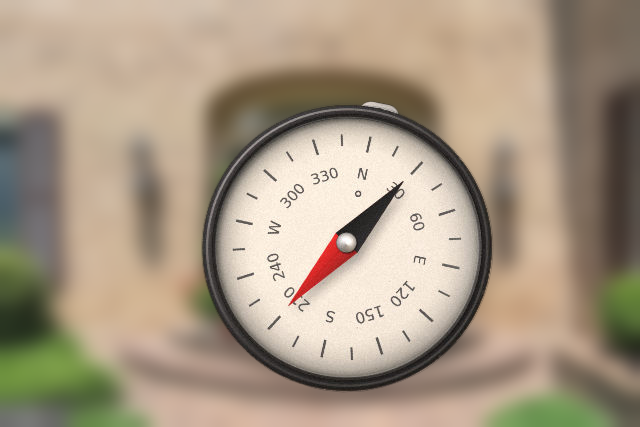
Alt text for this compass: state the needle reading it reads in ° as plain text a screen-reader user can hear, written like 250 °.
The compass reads 210 °
